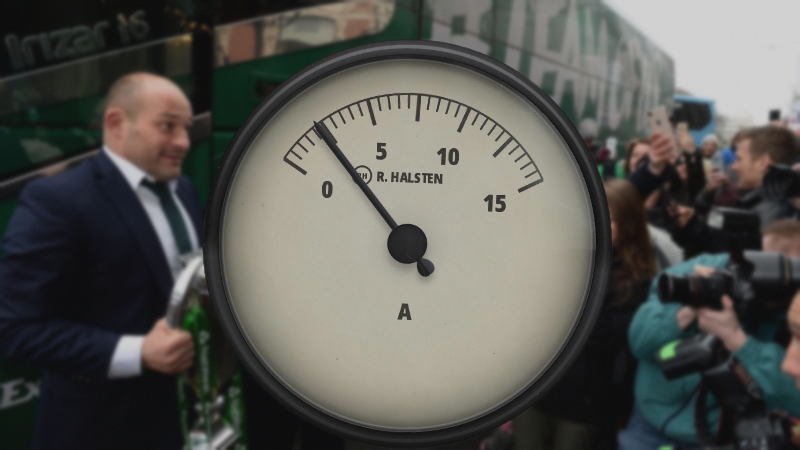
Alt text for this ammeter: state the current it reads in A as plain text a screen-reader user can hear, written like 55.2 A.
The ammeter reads 2.25 A
